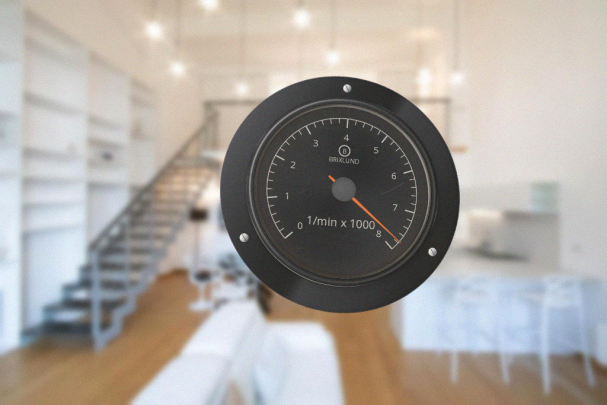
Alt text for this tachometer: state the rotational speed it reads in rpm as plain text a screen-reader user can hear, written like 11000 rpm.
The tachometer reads 7800 rpm
